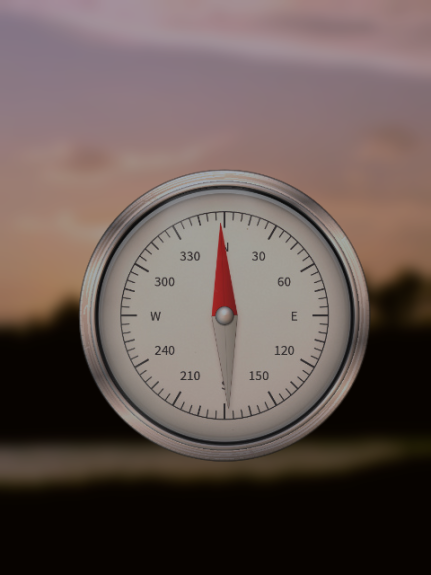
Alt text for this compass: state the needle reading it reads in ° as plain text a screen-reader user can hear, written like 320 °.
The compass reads 357.5 °
